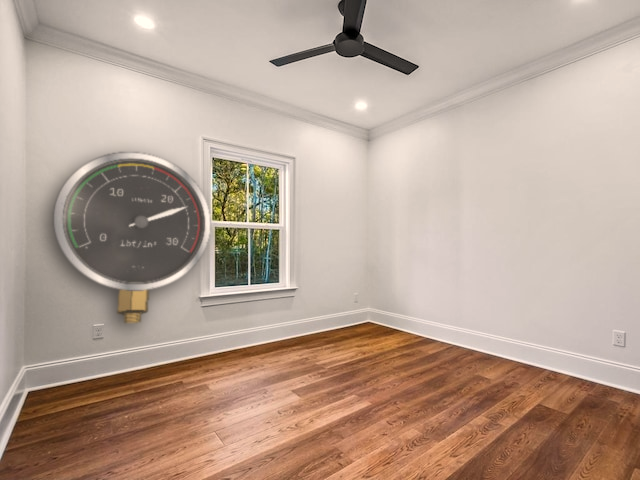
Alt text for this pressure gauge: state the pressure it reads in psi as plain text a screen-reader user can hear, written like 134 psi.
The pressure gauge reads 23 psi
